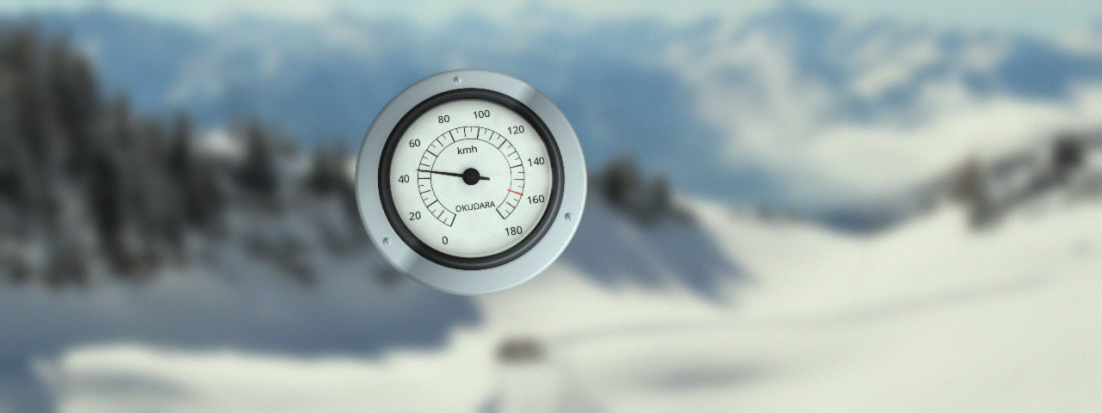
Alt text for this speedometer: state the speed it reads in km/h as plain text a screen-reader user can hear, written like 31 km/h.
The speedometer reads 45 km/h
